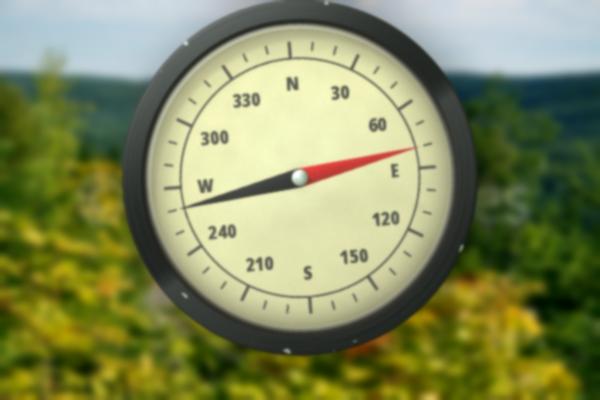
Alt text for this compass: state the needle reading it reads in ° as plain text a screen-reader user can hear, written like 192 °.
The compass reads 80 °
